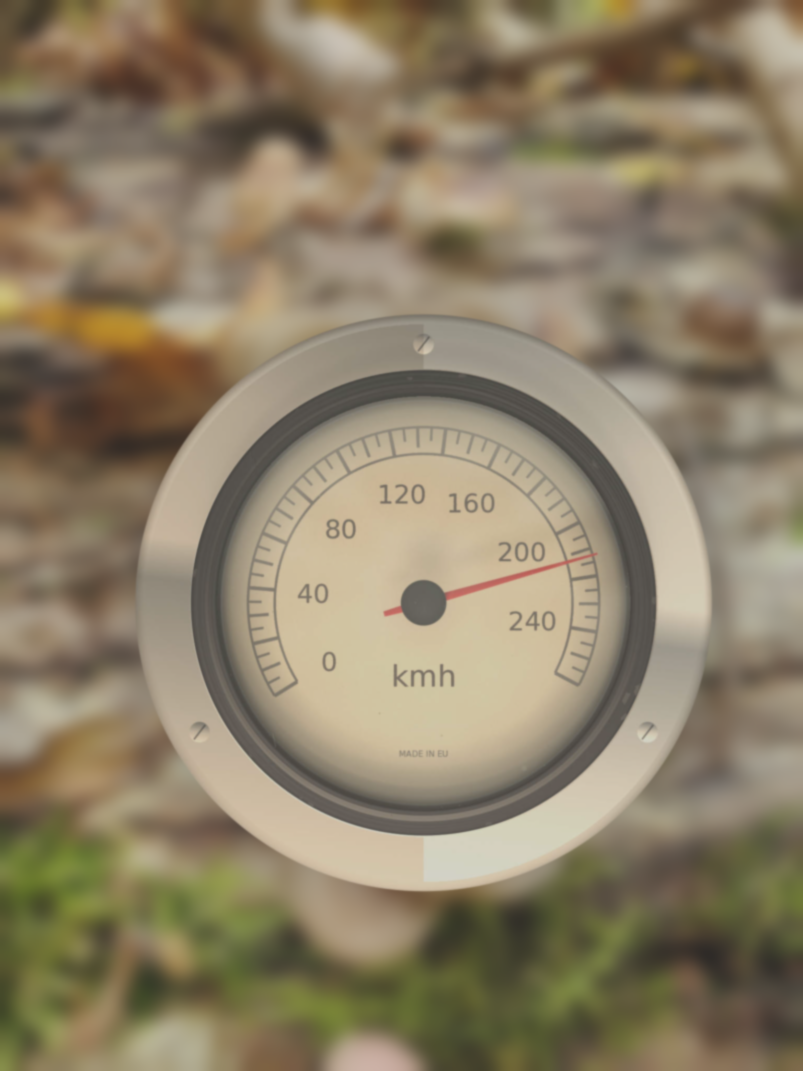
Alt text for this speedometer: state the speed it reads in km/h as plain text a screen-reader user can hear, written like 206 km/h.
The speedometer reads 212.5 km/h
